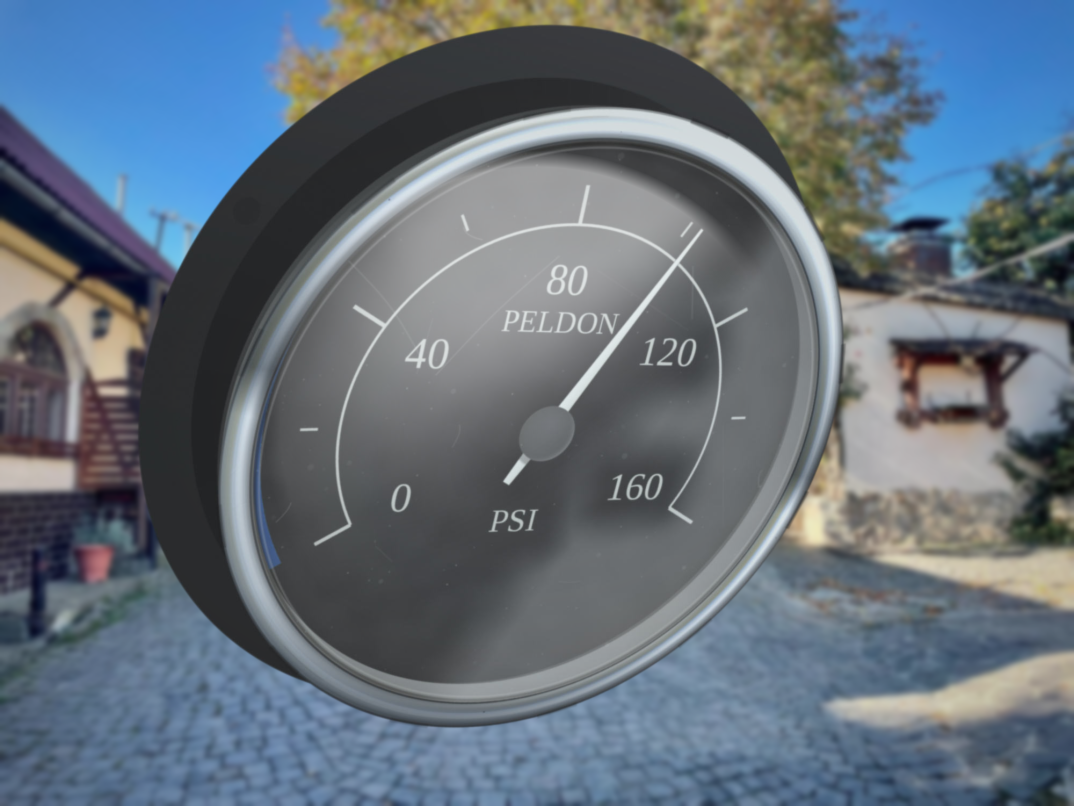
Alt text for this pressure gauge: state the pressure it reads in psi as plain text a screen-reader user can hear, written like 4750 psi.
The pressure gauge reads 100 psi
